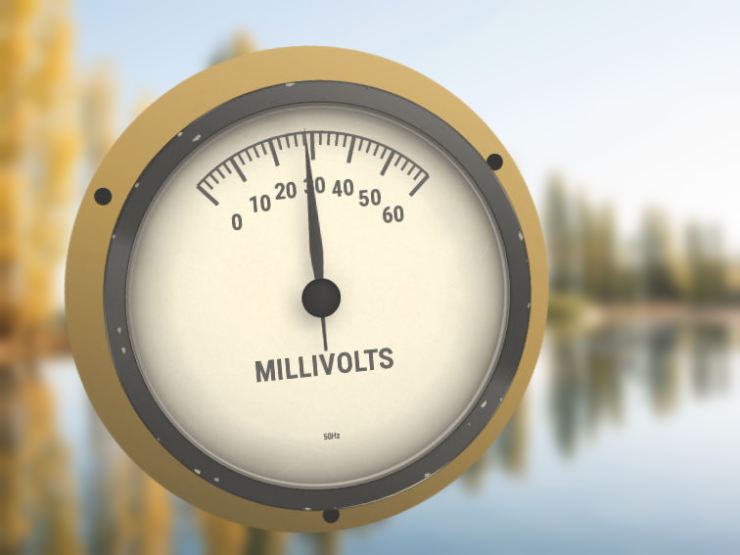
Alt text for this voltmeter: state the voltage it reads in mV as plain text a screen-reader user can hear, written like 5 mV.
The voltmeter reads 28 mV
